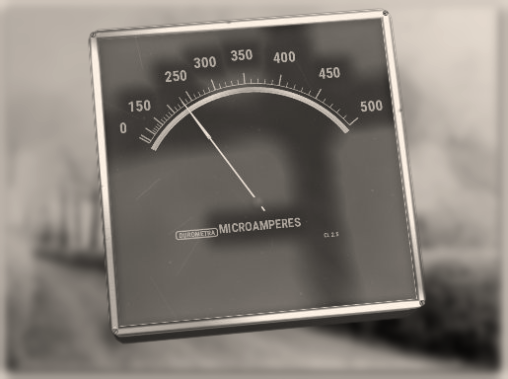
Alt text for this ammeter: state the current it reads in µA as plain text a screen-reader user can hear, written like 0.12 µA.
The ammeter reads 230 µA
